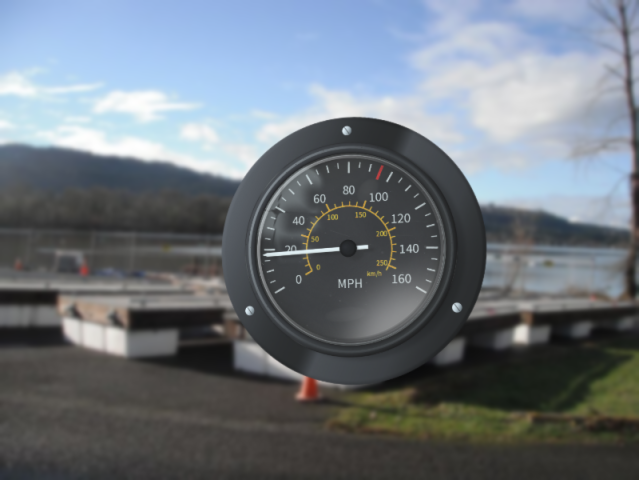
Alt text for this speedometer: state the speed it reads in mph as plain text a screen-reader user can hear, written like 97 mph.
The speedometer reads 17.5 mph
